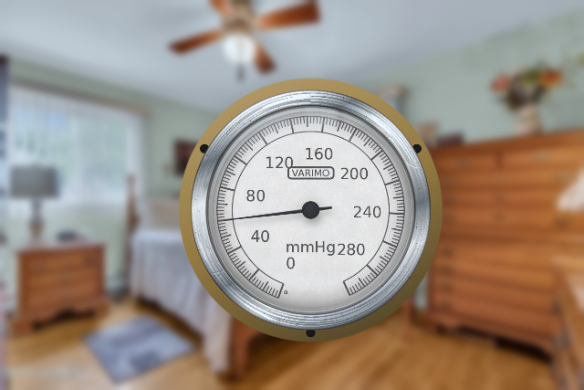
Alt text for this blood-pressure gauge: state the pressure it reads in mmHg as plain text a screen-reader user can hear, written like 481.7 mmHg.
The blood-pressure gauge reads 60 mmHg
